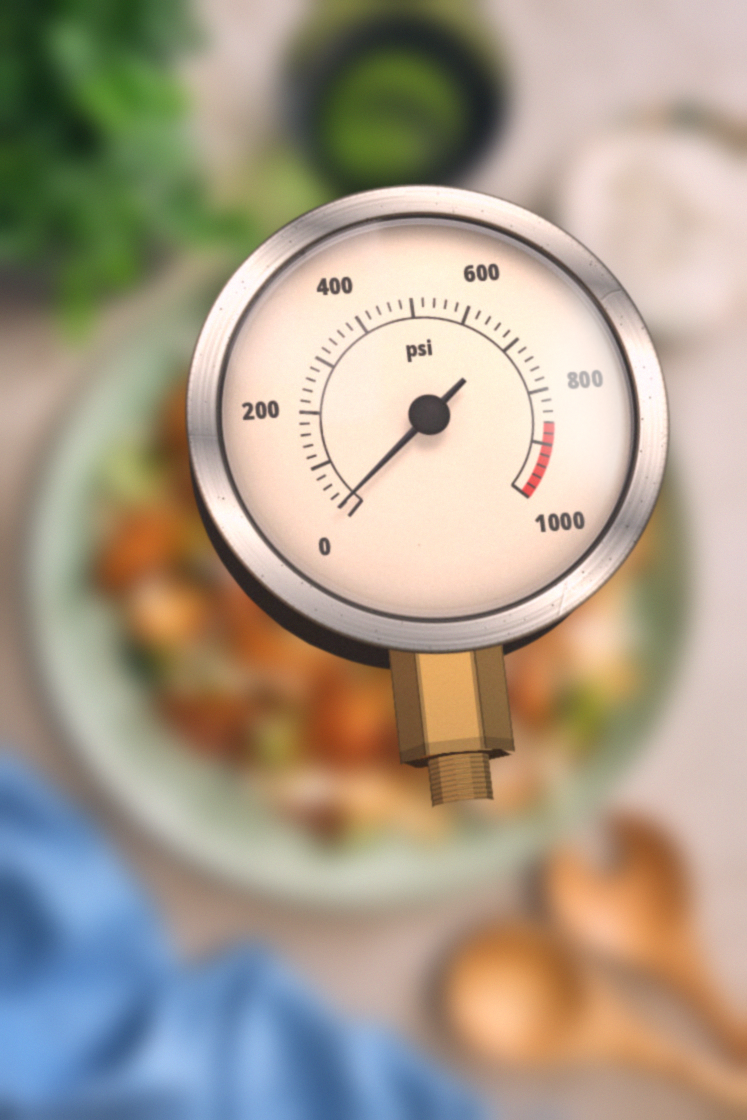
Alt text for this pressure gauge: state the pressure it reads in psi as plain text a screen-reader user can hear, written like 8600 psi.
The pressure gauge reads 20 psi
